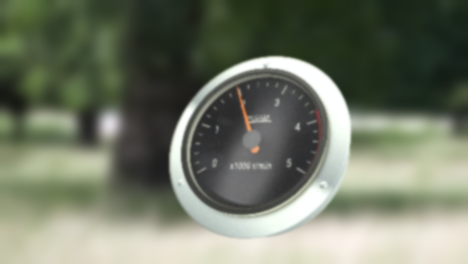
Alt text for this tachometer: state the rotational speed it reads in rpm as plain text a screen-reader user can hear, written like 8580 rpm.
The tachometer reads 2000 rpm
